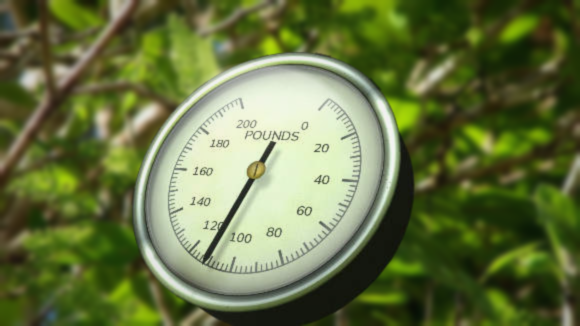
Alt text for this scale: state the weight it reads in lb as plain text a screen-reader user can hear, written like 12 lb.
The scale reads 110 lb
